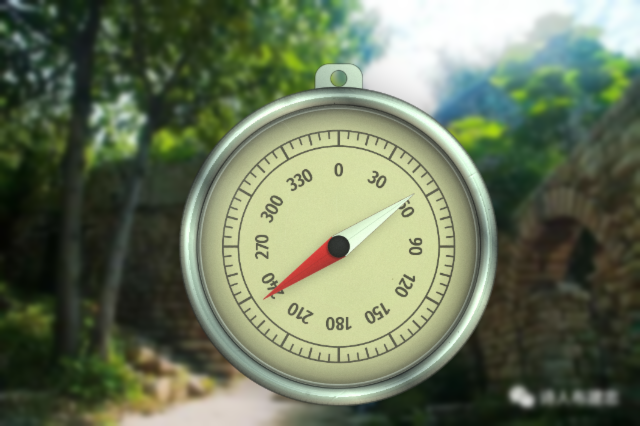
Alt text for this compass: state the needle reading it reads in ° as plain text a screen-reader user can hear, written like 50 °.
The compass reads 235 °
